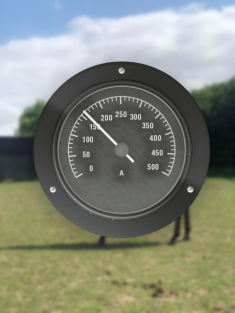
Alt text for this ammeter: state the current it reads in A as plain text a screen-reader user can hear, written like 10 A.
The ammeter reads 160 A
